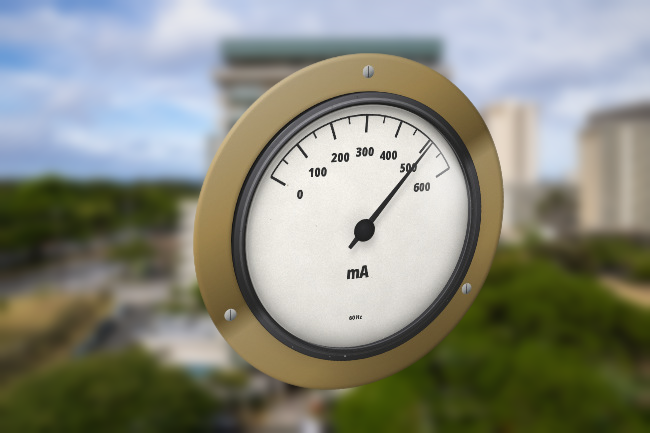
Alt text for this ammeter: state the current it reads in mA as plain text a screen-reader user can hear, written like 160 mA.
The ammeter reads 500 mA
